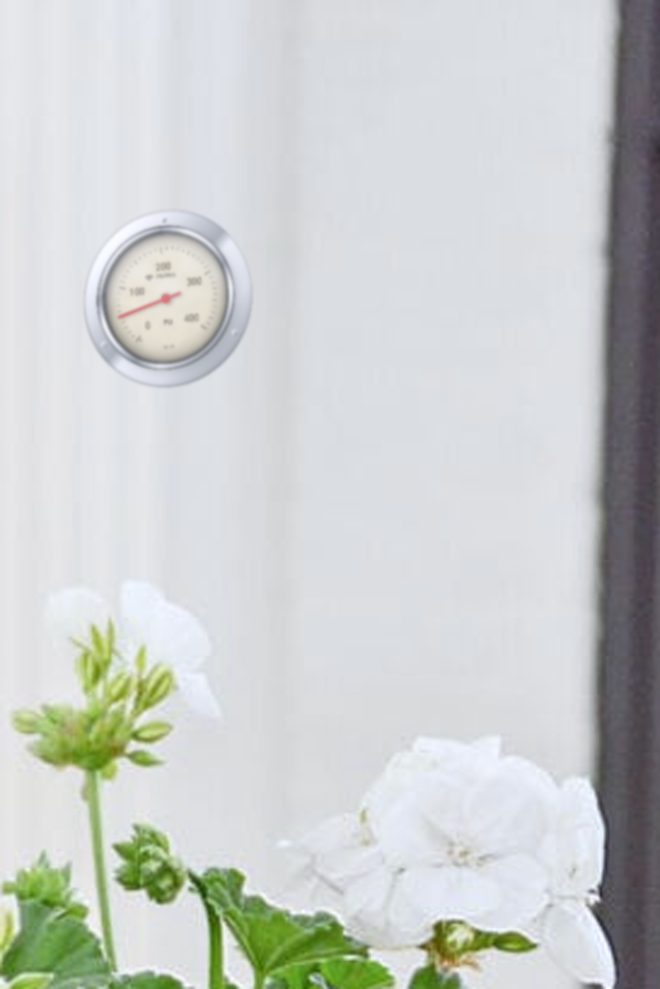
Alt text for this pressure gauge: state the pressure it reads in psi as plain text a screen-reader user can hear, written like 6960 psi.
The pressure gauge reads 50 psi
